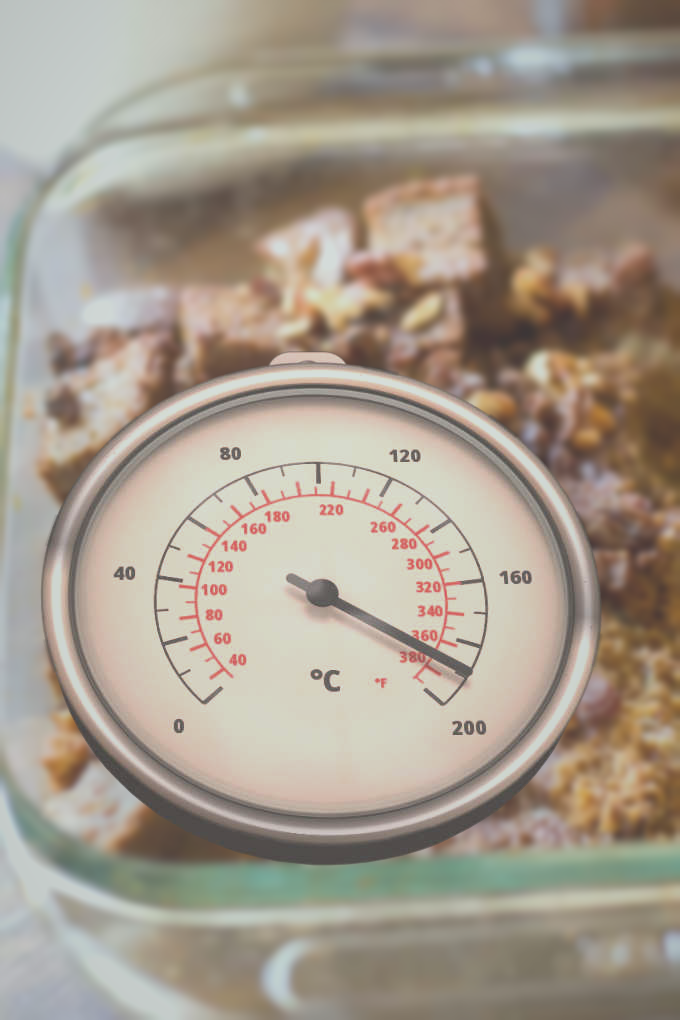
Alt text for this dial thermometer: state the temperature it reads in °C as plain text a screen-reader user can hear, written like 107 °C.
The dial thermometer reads 190 °C
